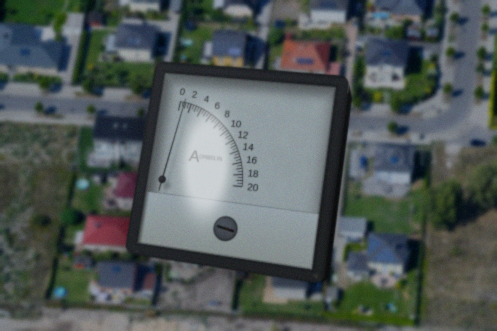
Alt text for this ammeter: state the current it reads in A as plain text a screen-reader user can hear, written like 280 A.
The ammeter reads 1 A
